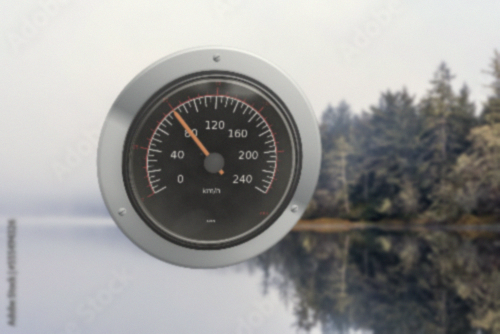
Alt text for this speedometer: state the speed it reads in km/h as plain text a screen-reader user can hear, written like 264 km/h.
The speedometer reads 80 km/h
